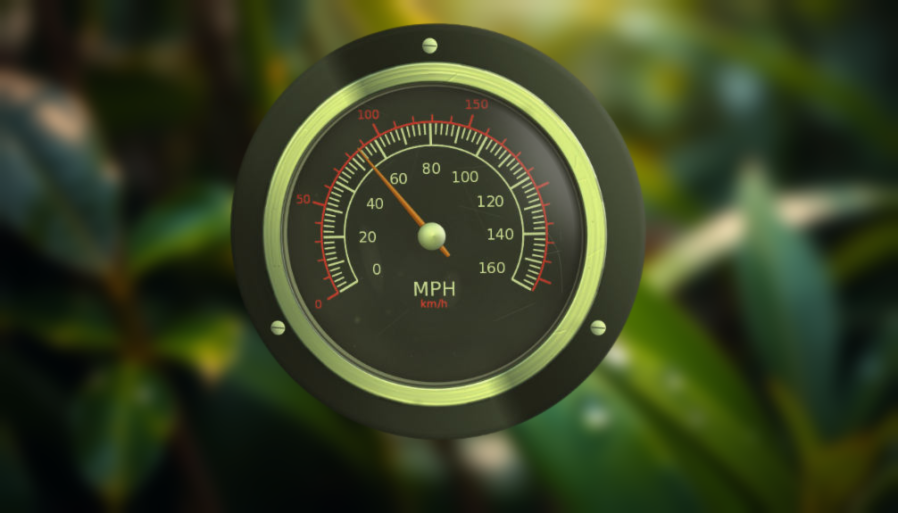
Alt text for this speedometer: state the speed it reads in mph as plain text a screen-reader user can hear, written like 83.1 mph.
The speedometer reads 54 mph
